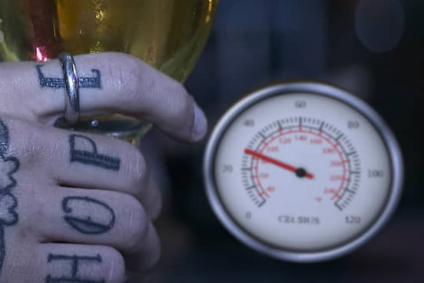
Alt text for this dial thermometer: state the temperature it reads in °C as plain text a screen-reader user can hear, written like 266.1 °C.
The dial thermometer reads 30 °C
